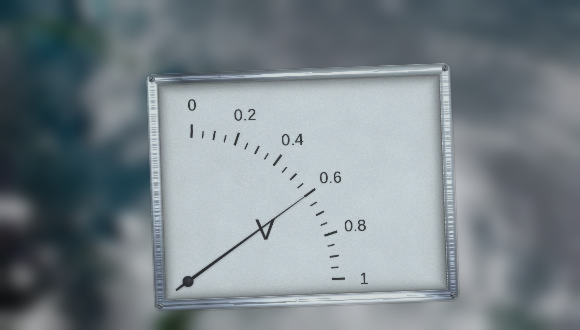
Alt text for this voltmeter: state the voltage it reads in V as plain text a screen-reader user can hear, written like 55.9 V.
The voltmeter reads 0.6 V
